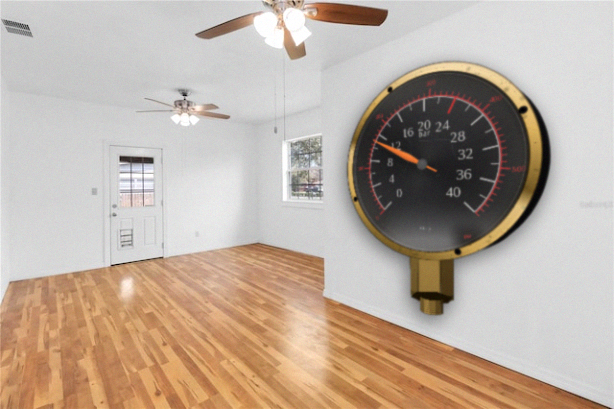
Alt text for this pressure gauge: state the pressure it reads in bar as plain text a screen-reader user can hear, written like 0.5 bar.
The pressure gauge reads 11 bar
